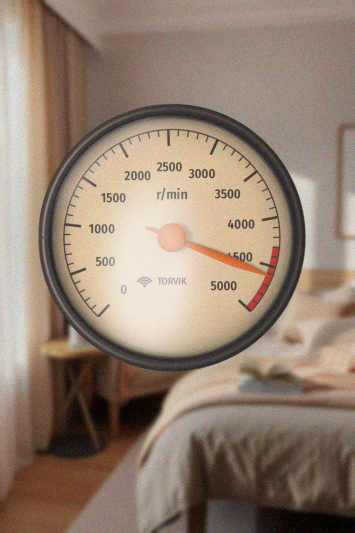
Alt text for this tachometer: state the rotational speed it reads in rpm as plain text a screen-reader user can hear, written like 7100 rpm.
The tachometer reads 4600 rpm
